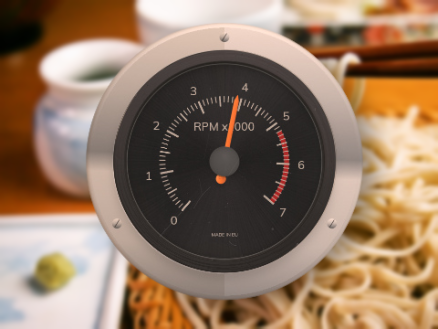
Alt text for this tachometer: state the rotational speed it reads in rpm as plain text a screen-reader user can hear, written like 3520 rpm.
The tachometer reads 3900 rpm
